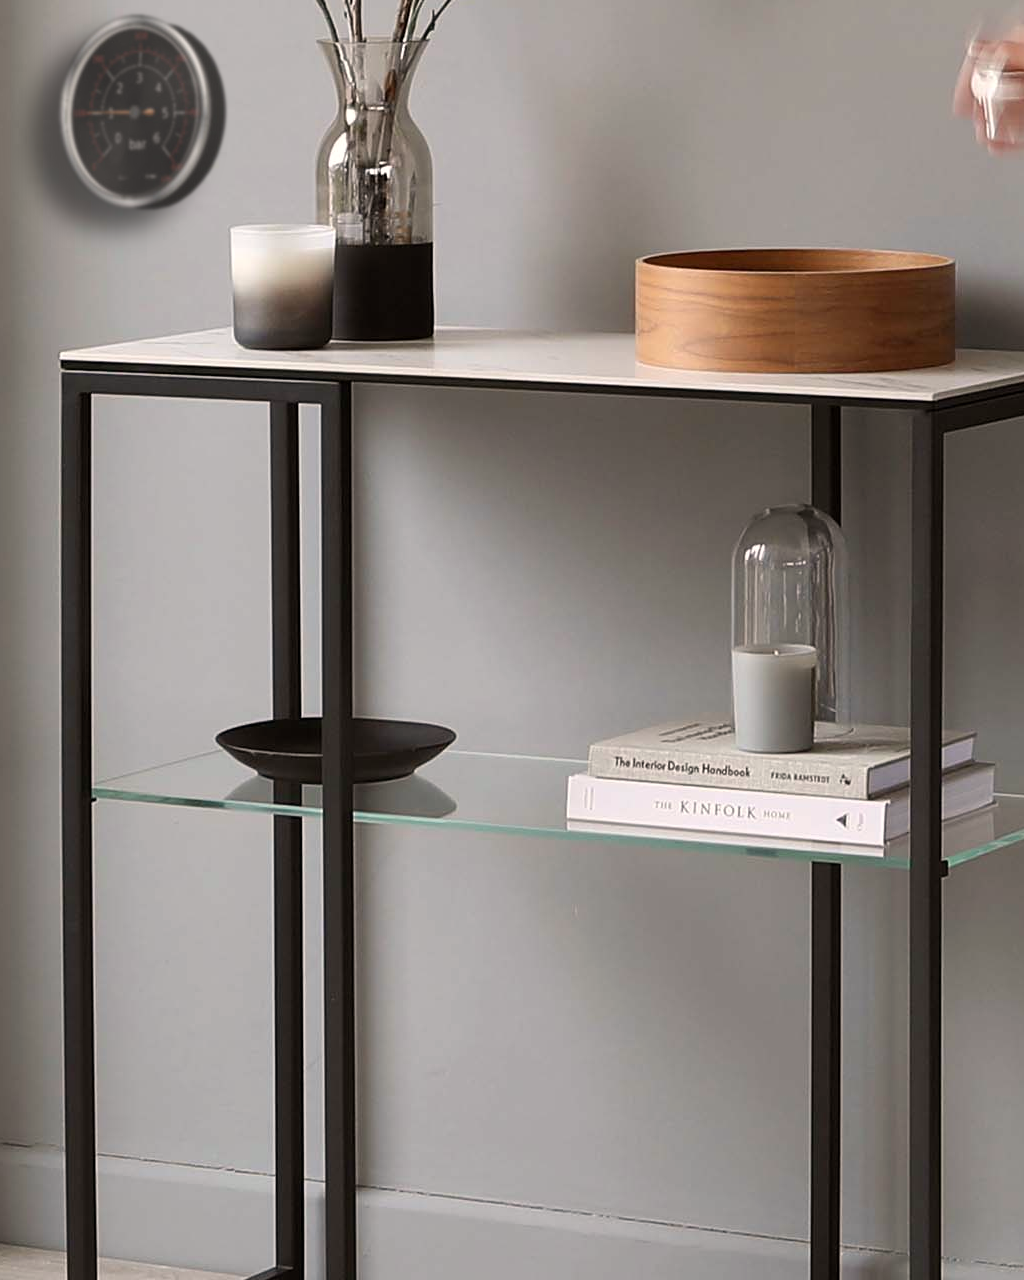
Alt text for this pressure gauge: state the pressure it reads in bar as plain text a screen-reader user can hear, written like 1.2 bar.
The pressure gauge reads 1 bar
